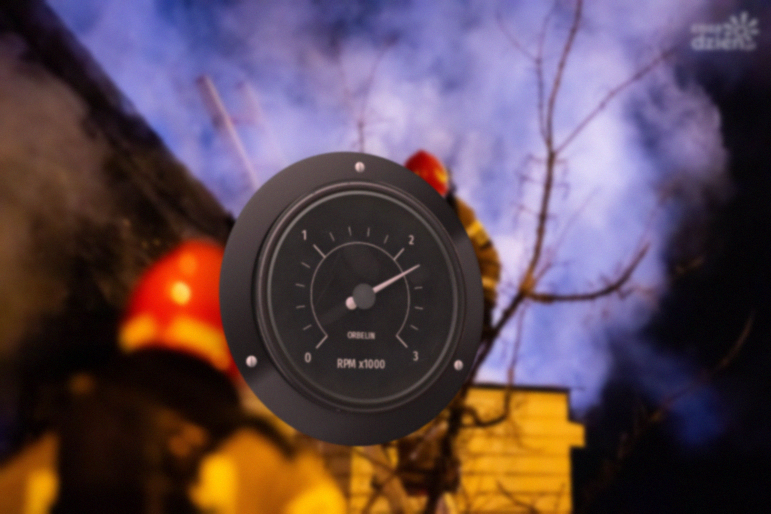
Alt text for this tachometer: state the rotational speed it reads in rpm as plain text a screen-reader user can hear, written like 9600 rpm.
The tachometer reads 2200 rpm
